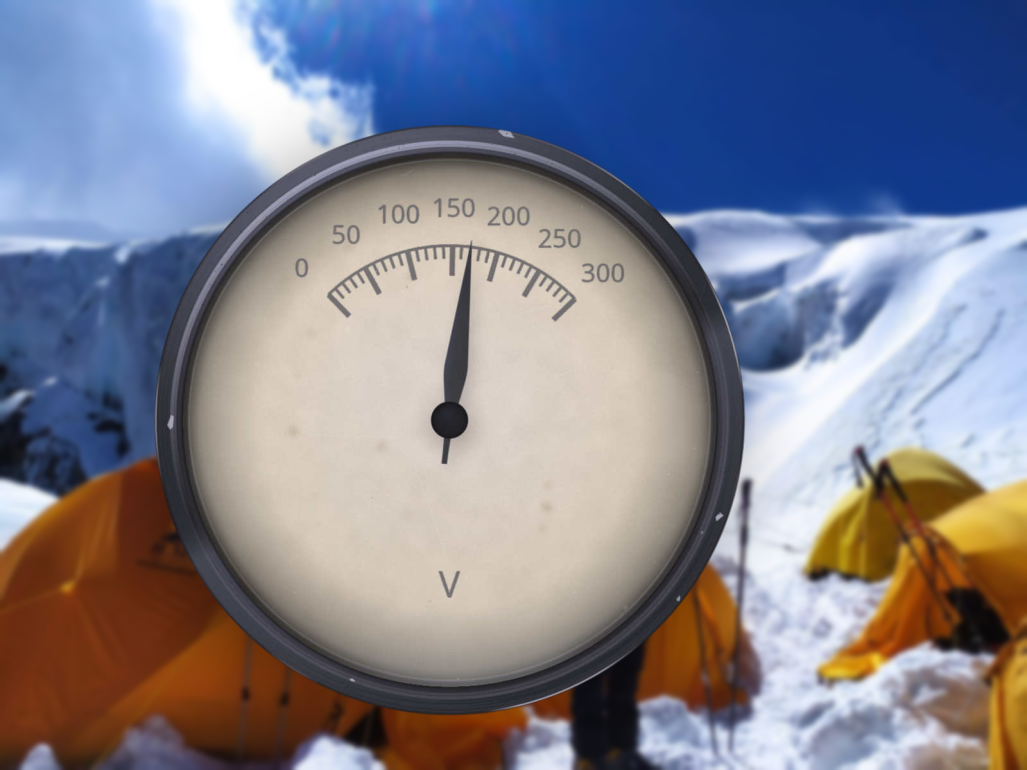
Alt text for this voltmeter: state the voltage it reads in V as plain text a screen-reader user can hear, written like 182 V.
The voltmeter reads 170 V
